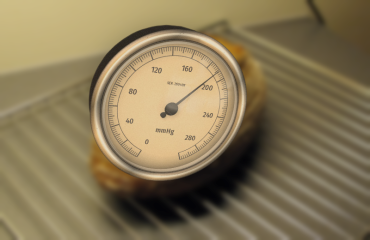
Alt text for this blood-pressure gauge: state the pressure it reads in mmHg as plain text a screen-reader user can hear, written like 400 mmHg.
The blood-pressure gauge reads 190 mmHg
